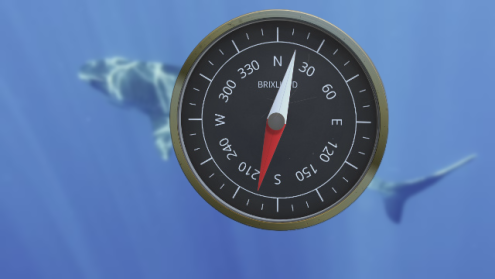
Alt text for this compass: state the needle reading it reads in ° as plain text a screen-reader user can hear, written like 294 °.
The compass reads 195 °
